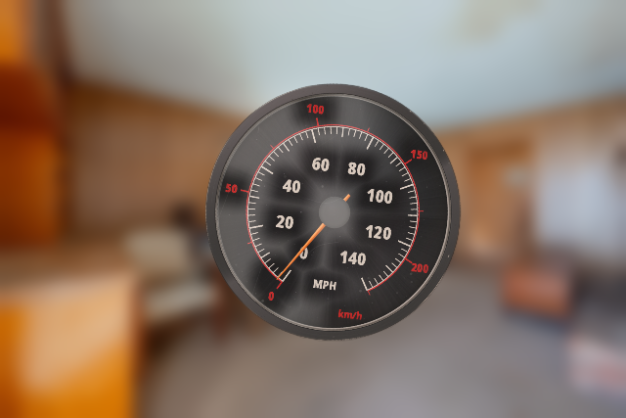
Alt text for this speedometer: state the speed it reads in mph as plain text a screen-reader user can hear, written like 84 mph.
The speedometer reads 2 mph
